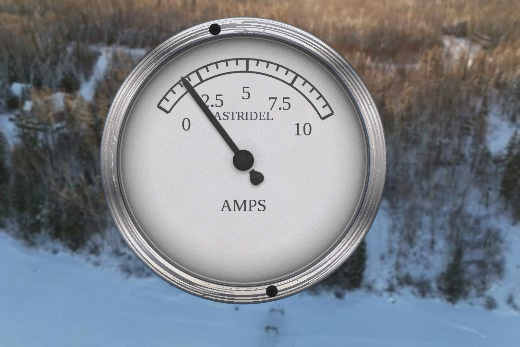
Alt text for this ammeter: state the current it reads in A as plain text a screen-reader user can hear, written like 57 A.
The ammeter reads 1.75 A
